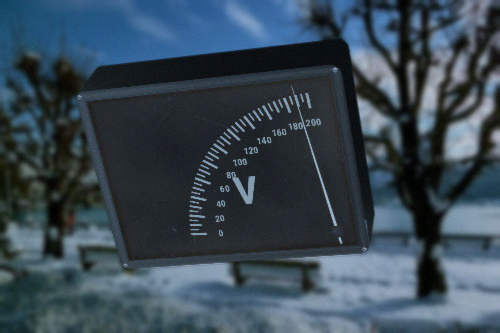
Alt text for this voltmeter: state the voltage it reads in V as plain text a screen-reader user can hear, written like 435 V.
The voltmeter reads 190 V
